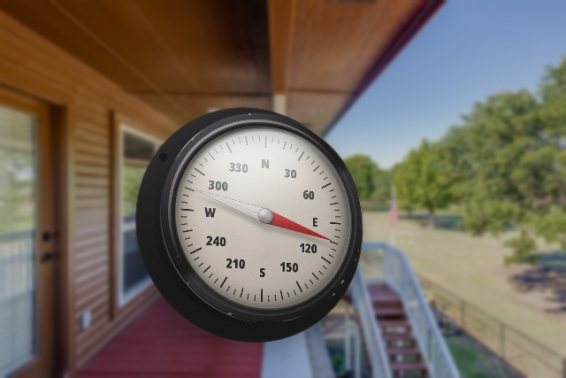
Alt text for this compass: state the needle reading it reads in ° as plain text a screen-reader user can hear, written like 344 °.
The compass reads 105 °
